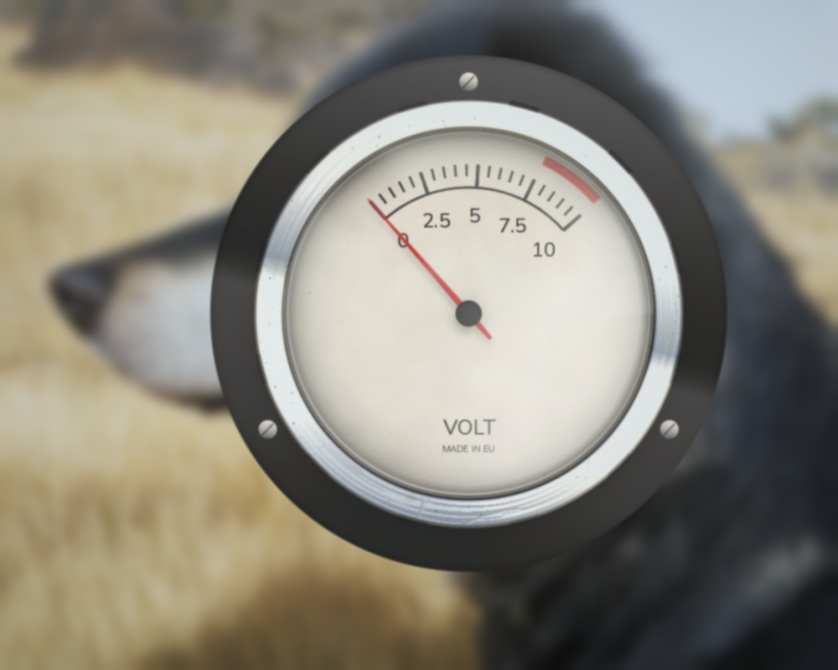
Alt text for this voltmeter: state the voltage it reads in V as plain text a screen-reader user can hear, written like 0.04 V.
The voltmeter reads 0 V
